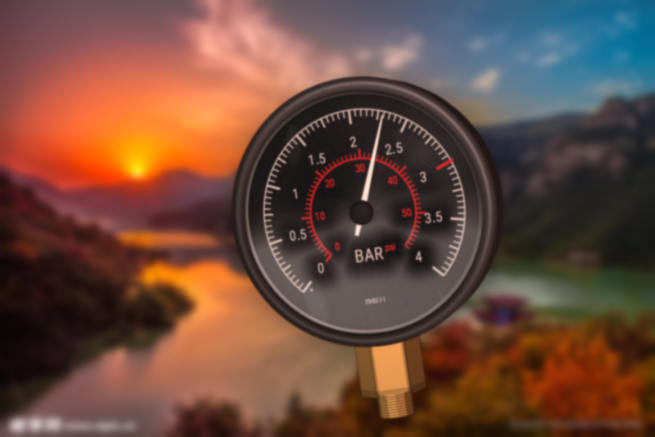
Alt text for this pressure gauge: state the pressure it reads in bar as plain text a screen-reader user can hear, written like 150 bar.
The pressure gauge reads 2.3 bar
